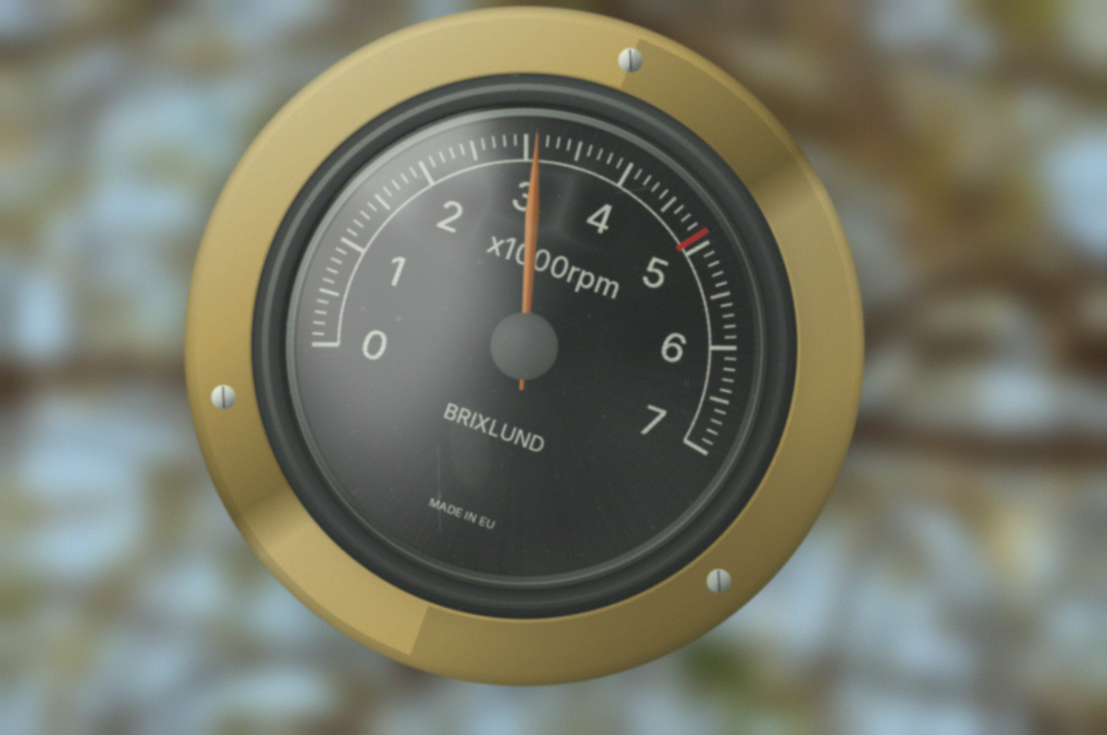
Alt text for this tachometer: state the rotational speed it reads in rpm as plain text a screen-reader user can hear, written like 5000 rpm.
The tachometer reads 3100 rpm
